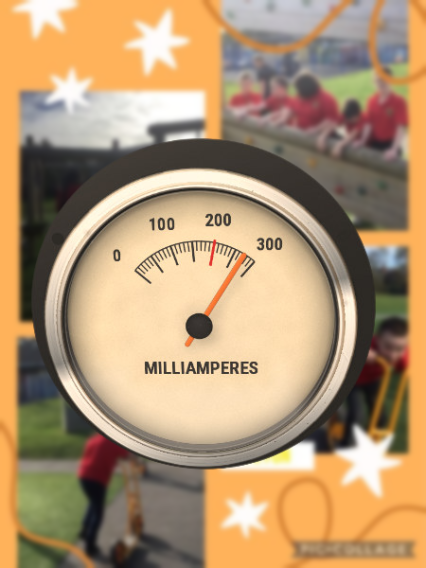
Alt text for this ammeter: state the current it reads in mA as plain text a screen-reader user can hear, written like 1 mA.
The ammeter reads 270 mA
